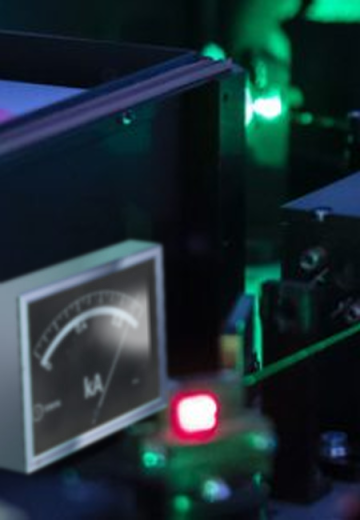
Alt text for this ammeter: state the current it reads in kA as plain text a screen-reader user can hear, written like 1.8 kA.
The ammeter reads 0.9 kA
